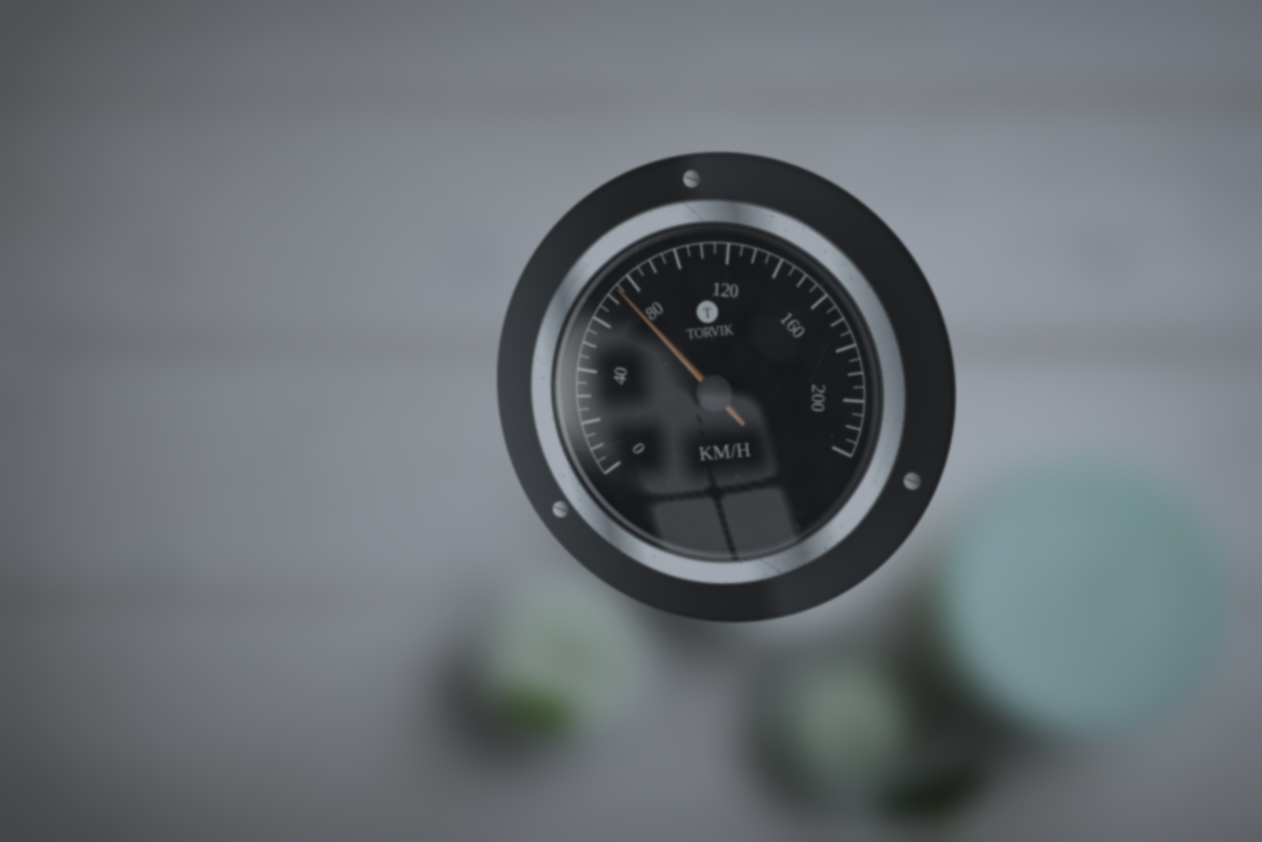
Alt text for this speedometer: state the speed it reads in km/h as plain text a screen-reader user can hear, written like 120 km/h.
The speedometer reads 75 km/h
